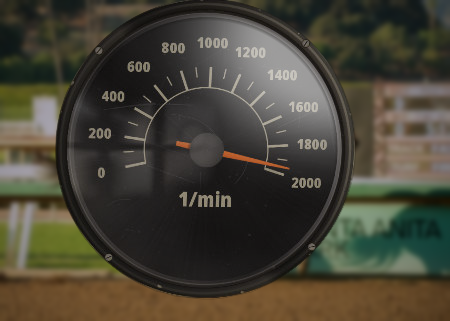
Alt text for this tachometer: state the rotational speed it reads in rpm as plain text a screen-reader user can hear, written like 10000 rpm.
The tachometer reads 1950 rpm
